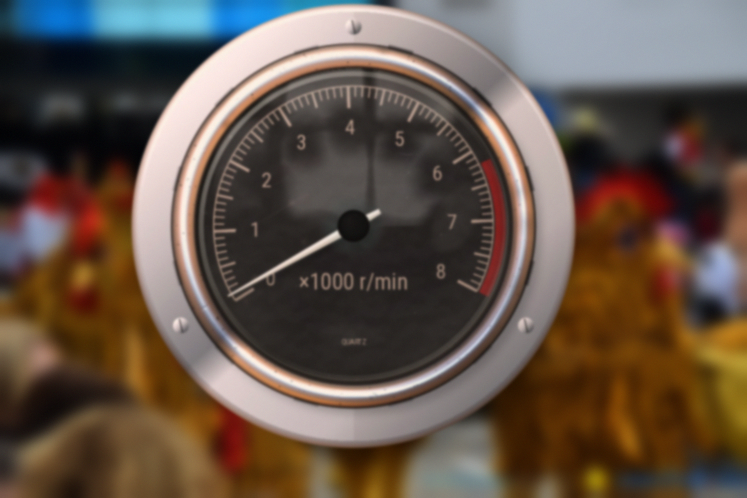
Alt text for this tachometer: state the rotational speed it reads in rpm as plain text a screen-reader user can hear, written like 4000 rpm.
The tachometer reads 100 rpm
